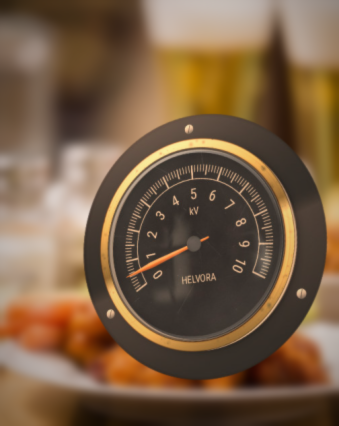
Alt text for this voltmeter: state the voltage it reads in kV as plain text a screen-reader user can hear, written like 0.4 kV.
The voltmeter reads 0.5 kV
